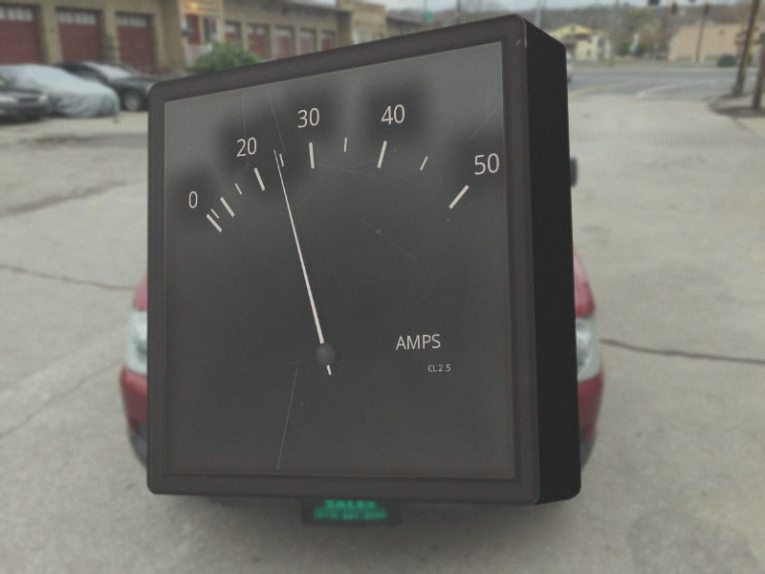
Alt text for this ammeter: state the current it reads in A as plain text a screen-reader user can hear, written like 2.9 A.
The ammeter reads 25 A
